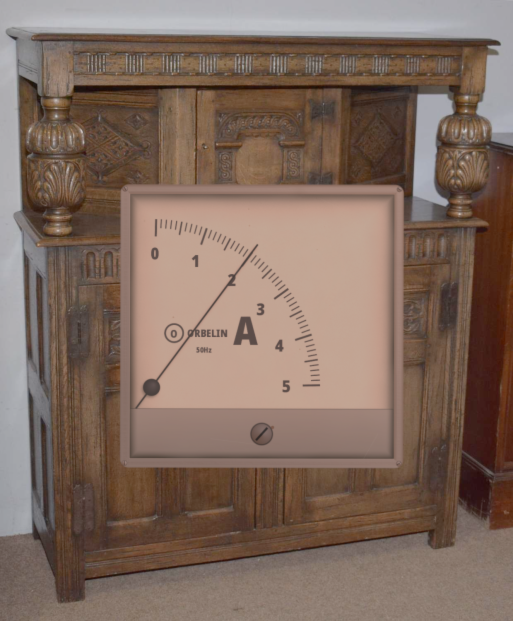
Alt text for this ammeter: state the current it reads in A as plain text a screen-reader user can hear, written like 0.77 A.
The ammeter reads 2 A
